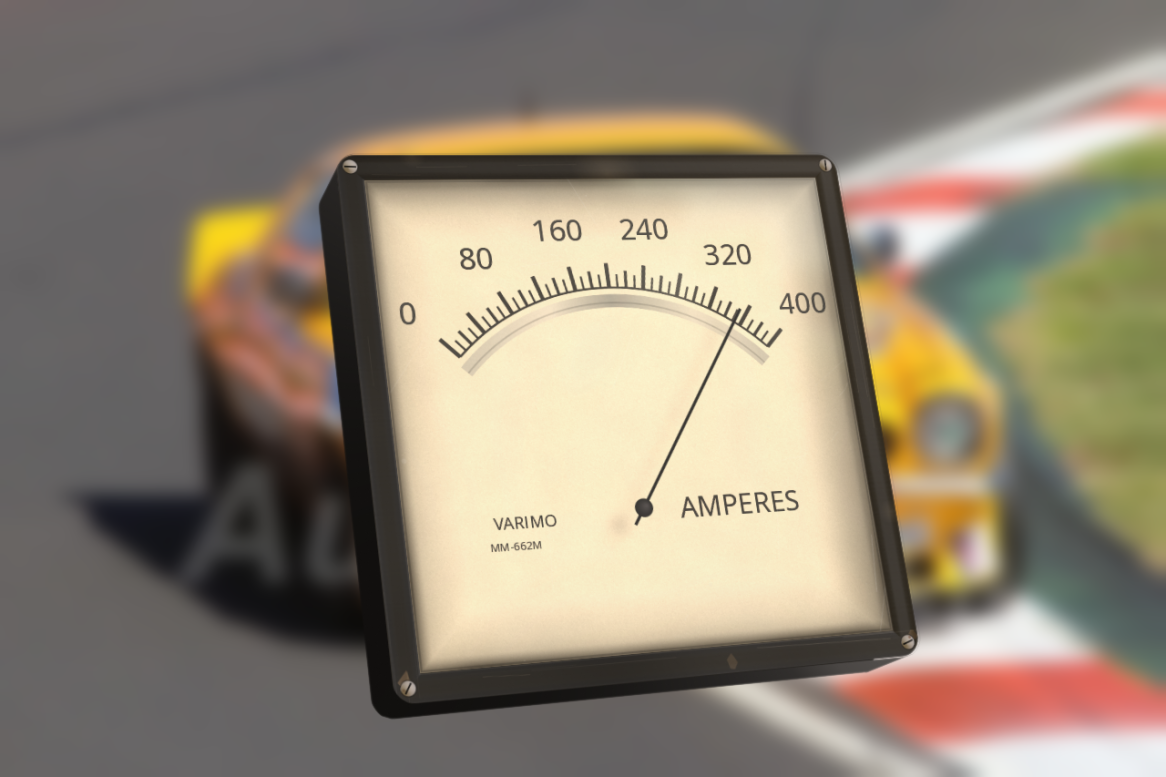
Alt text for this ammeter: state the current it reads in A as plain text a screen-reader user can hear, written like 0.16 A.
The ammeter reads 350 A
